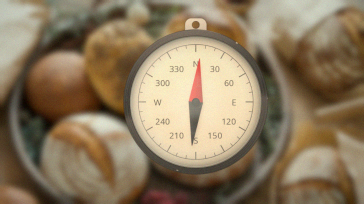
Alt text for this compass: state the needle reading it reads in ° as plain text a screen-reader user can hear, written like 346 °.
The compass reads 5 °
